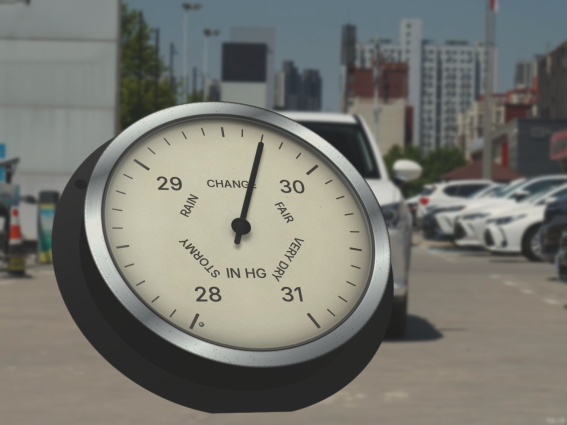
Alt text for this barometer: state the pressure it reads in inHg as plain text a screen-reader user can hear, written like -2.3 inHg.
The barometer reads 29.7 inHg
